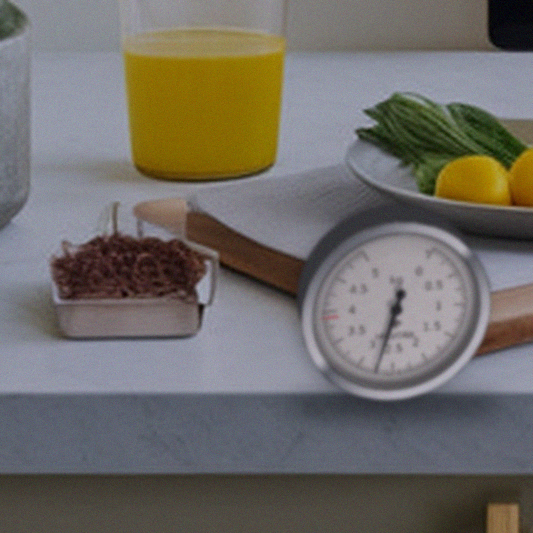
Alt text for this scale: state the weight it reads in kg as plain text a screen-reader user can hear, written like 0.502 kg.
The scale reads 2.75 kg
